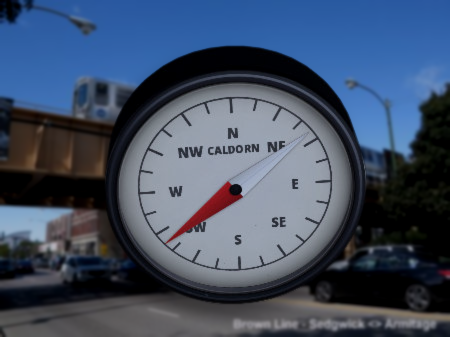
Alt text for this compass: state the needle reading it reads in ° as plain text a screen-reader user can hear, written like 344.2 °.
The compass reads 232.5 °
